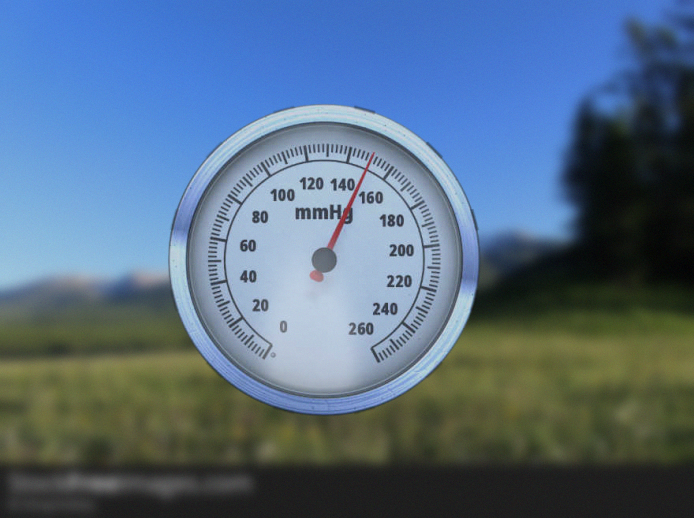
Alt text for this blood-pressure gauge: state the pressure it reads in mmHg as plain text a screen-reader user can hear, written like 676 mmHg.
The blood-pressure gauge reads 150 mmHg
